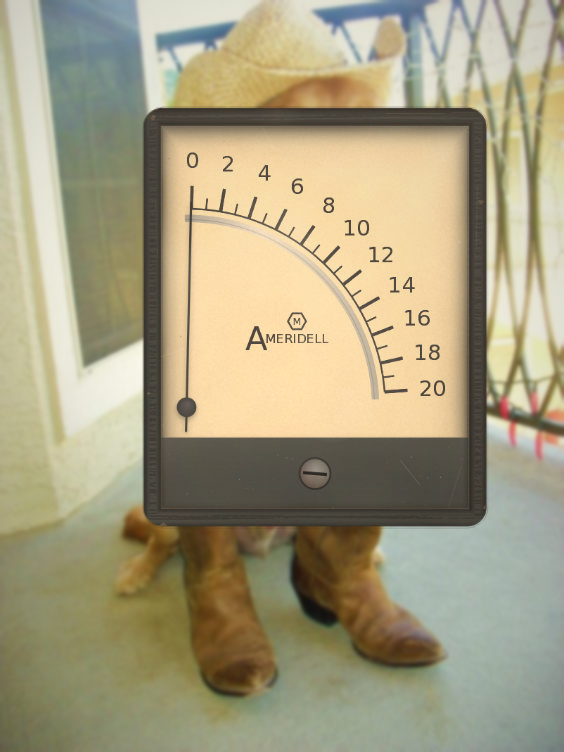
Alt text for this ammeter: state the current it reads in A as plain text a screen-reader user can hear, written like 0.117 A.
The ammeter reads 0 A
